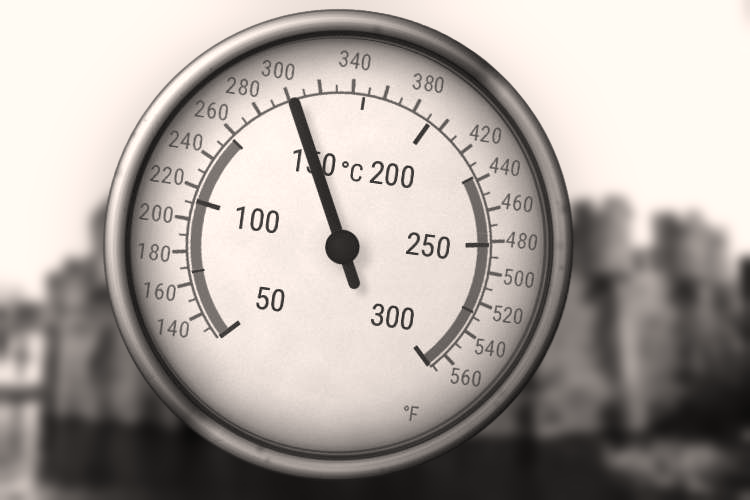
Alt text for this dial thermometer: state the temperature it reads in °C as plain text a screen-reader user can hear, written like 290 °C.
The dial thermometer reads 150 °C
